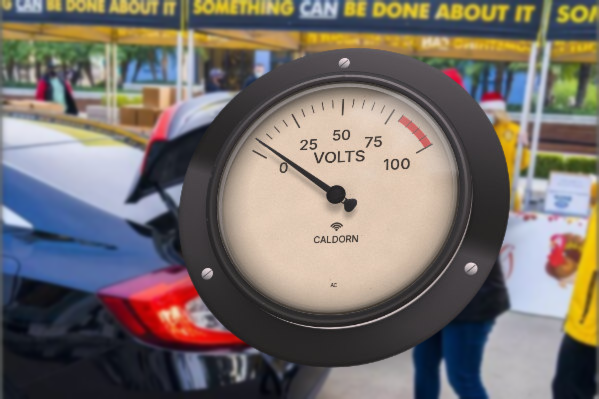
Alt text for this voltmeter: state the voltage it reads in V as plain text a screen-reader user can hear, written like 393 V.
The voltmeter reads 5 V
